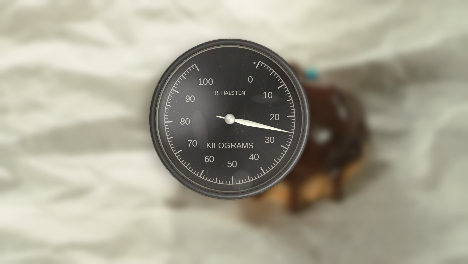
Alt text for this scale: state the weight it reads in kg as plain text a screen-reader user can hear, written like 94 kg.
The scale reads 25 kg
